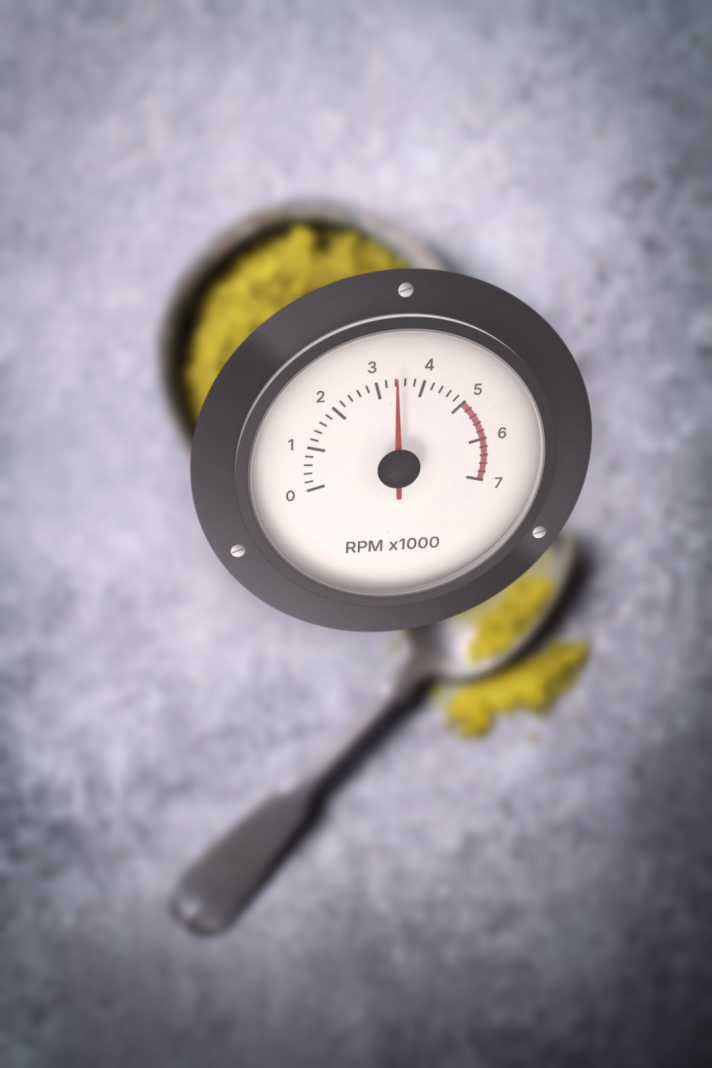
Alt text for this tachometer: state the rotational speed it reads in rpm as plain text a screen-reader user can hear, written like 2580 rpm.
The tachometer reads 3400 rpm
